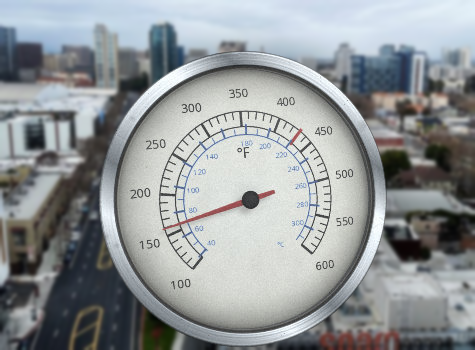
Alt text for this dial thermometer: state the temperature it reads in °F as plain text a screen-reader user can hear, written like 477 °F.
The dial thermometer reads 160 °F
